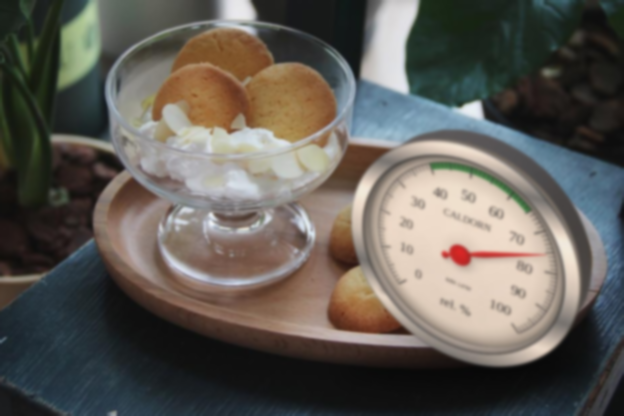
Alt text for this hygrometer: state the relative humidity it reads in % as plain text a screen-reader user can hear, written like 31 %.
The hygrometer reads 75 %
